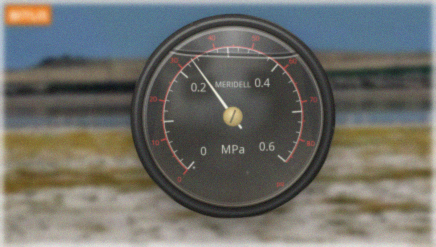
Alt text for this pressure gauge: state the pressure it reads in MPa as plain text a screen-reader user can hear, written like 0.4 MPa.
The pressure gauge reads 0.23 MPa
